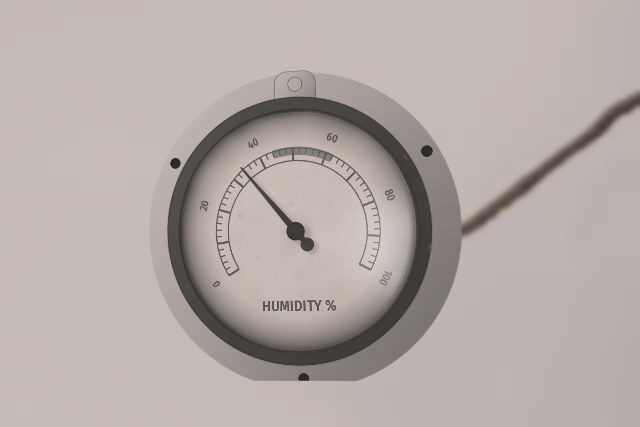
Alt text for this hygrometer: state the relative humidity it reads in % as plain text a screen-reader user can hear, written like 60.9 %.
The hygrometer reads 34 %
